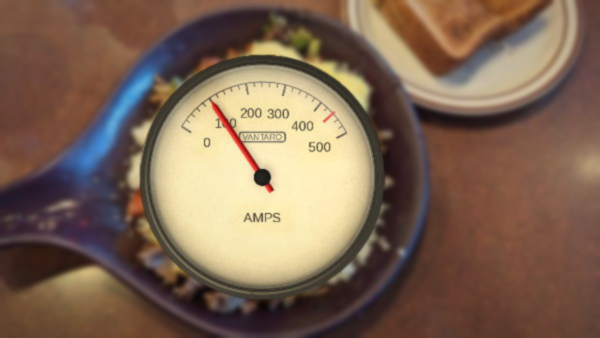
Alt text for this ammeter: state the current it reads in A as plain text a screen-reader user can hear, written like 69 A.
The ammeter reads 100 A
